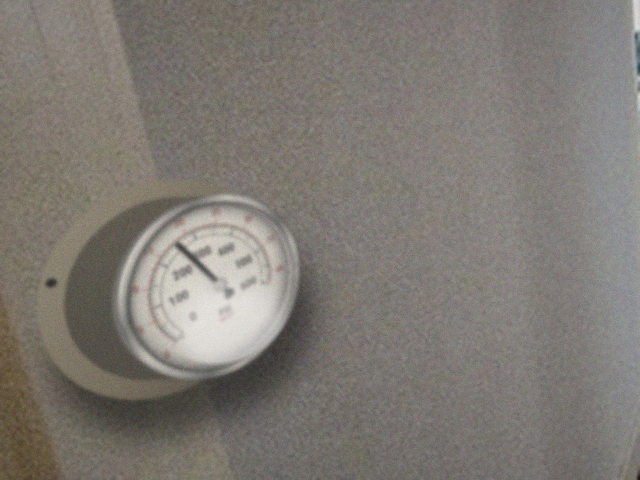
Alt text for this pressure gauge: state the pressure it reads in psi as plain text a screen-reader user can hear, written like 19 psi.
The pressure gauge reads 250 psi
